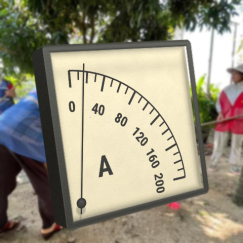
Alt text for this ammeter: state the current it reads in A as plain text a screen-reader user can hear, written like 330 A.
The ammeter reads 15 A
